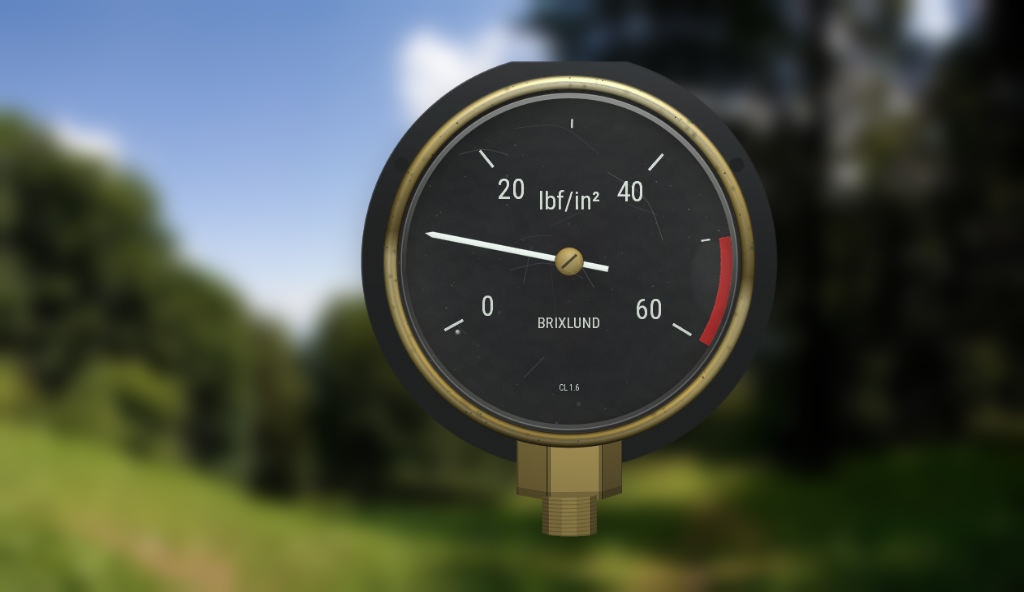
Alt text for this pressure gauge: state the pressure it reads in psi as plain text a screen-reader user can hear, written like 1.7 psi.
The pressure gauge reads 10 psi
